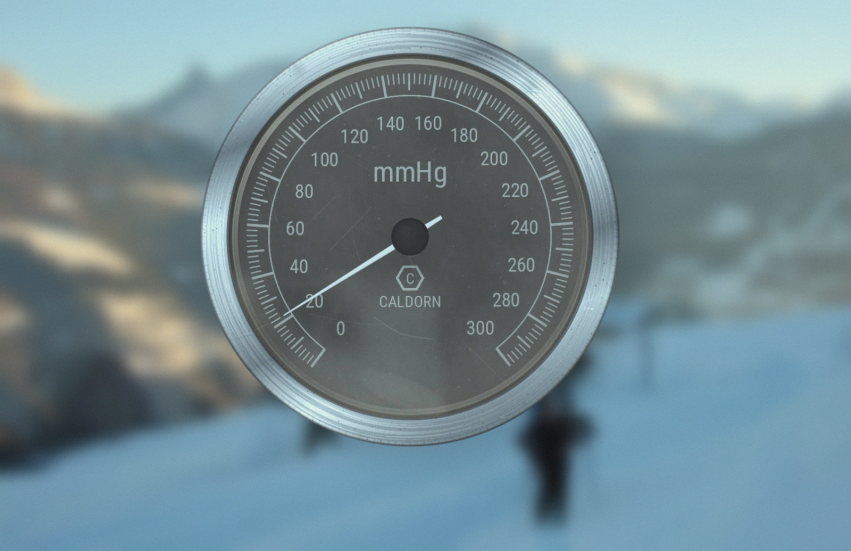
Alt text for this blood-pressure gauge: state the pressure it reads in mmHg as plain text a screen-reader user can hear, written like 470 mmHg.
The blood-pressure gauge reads 22 mmHg
